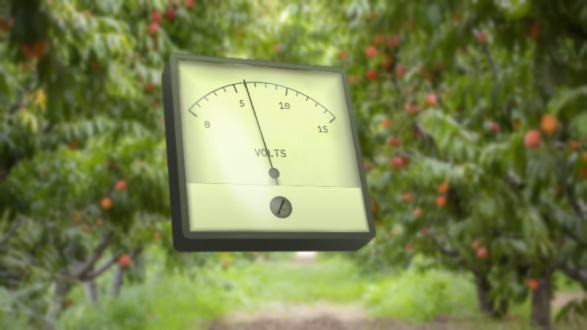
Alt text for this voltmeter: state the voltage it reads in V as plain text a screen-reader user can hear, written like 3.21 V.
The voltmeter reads 6 V
